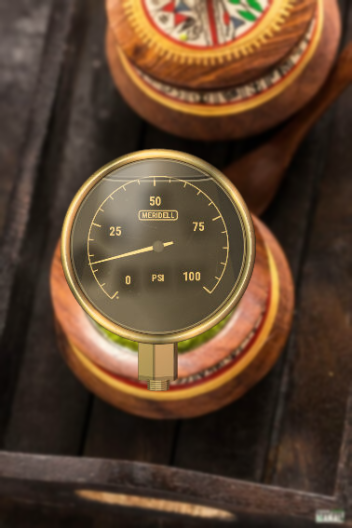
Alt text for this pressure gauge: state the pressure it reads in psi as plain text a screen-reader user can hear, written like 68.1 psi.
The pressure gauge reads 12.5 psi
